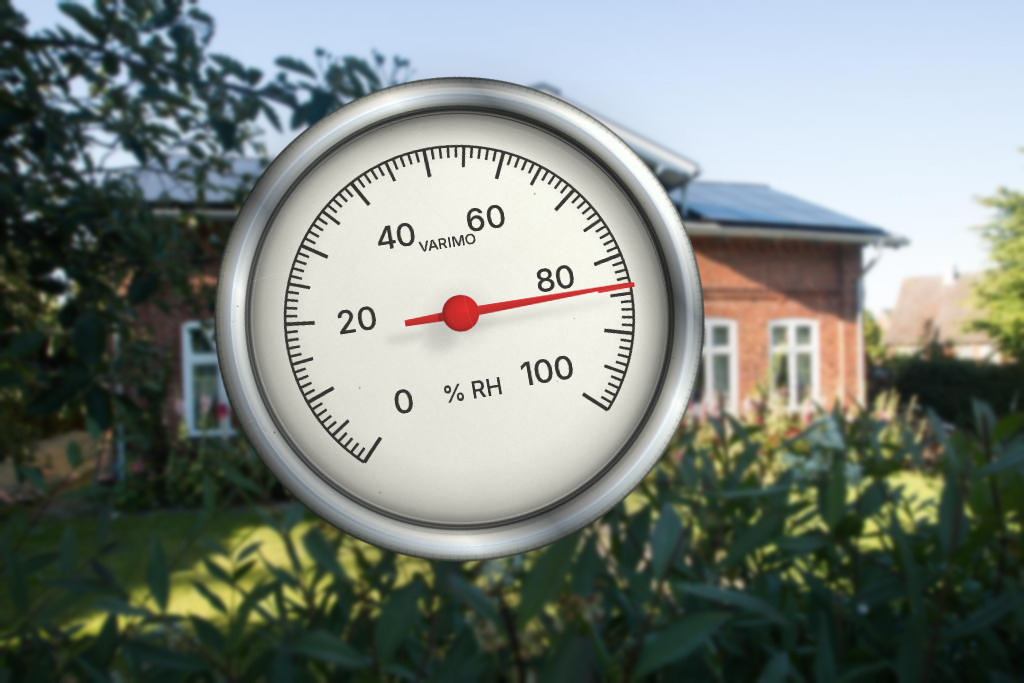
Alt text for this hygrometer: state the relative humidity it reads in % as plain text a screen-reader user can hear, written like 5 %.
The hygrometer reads 84 %
